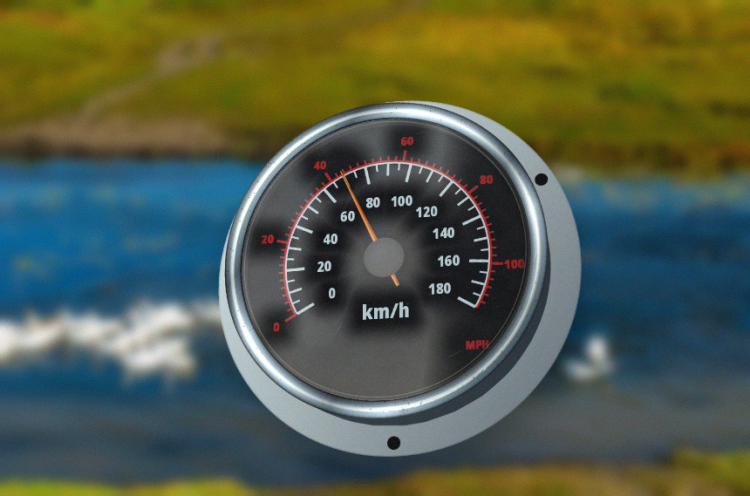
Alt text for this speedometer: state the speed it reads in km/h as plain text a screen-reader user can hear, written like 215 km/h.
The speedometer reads 70 km/h
